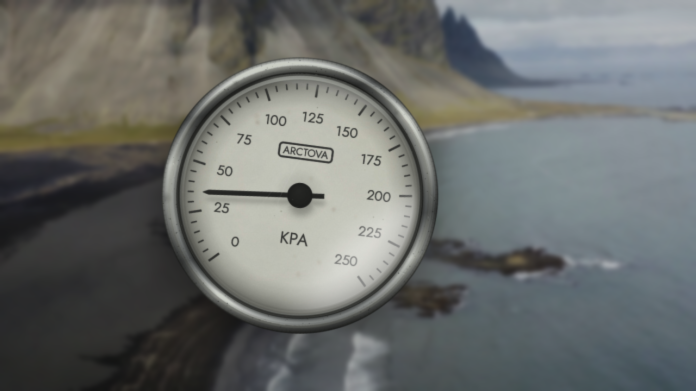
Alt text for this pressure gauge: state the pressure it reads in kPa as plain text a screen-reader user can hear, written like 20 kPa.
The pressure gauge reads 35 kPa
